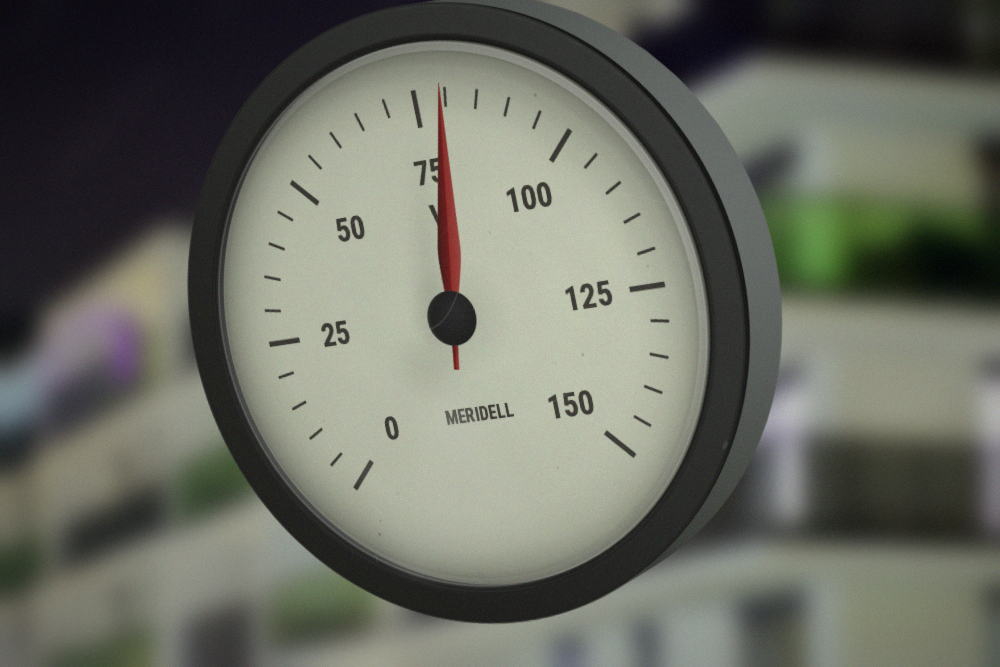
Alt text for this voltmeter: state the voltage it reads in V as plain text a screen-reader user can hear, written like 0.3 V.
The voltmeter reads 80 V
